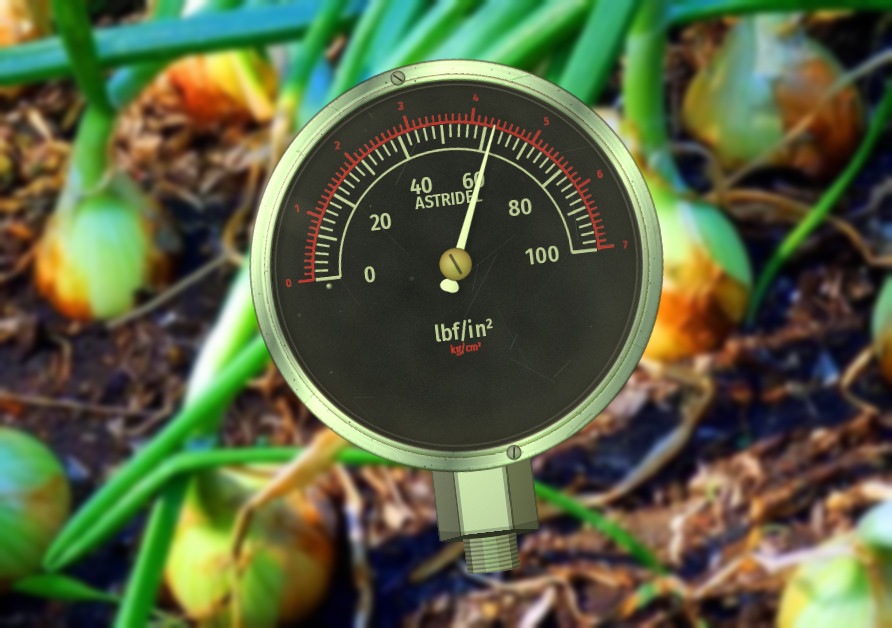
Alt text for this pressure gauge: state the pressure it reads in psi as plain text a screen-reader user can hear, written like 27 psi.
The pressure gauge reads 62 psi
